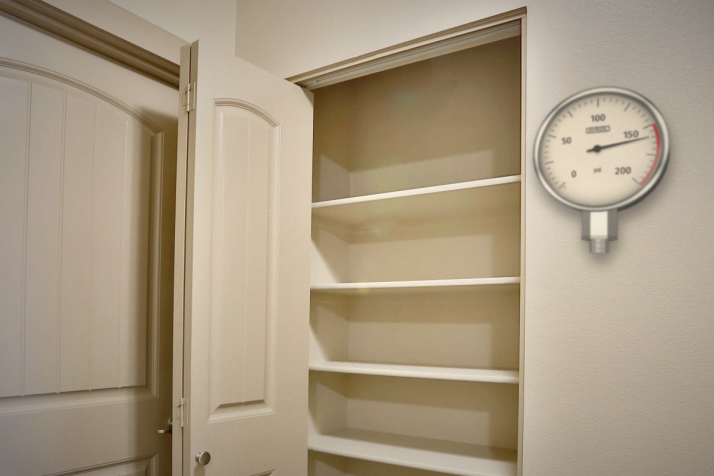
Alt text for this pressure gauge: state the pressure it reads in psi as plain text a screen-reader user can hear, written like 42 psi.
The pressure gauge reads 160 psi
